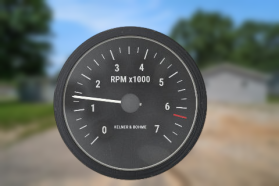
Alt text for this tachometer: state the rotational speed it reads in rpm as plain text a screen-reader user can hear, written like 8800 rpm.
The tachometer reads 1375 rpm
